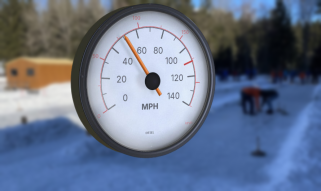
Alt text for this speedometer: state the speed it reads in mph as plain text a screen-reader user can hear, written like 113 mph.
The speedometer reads 50 mph
